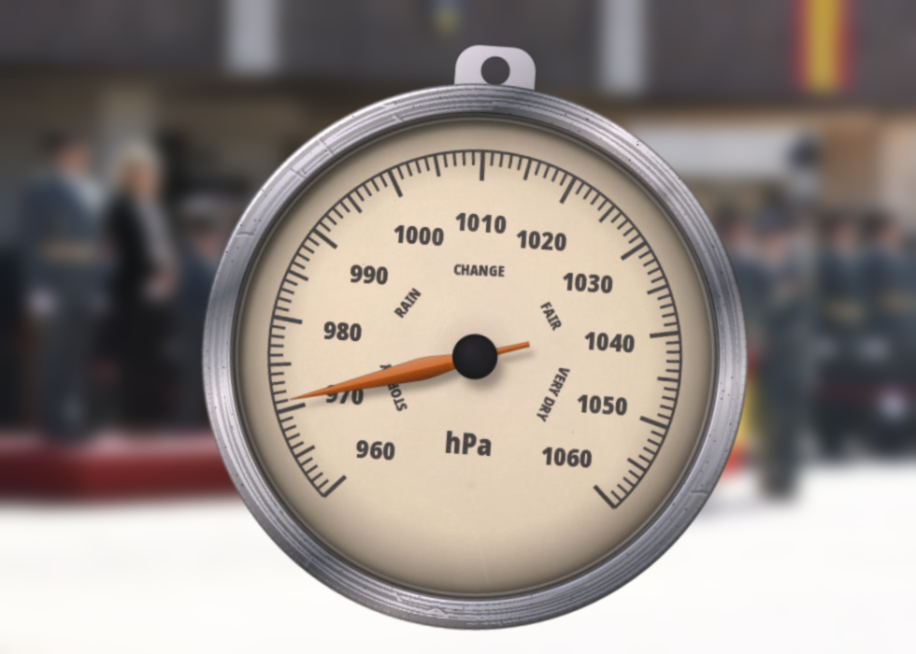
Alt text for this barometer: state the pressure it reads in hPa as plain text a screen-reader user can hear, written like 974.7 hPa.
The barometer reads 971 hPa
